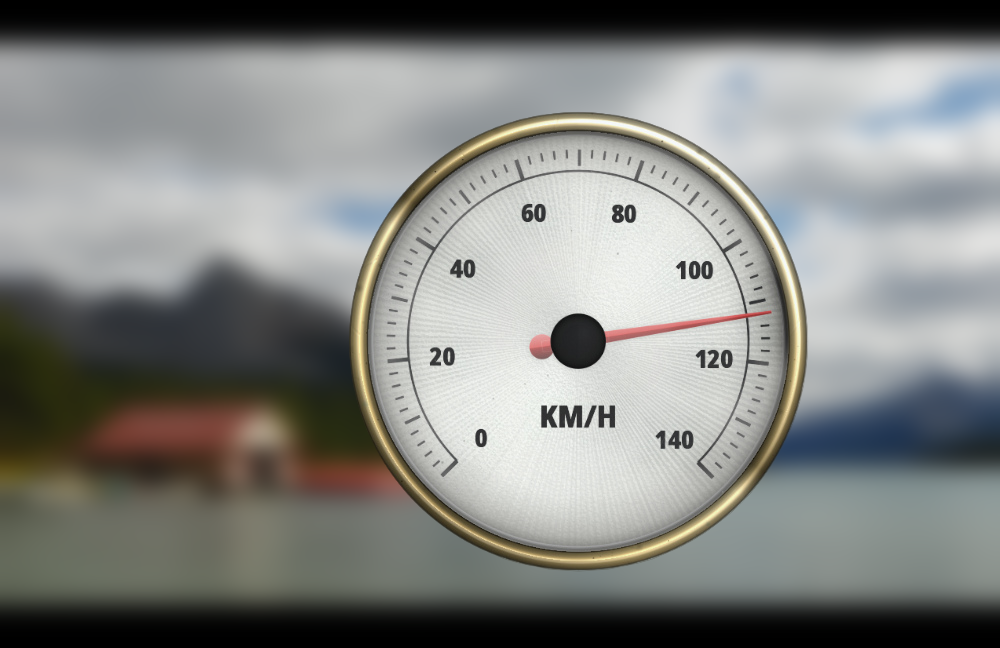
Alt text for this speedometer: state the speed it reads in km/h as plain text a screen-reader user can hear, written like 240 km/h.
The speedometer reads 112 km/h
